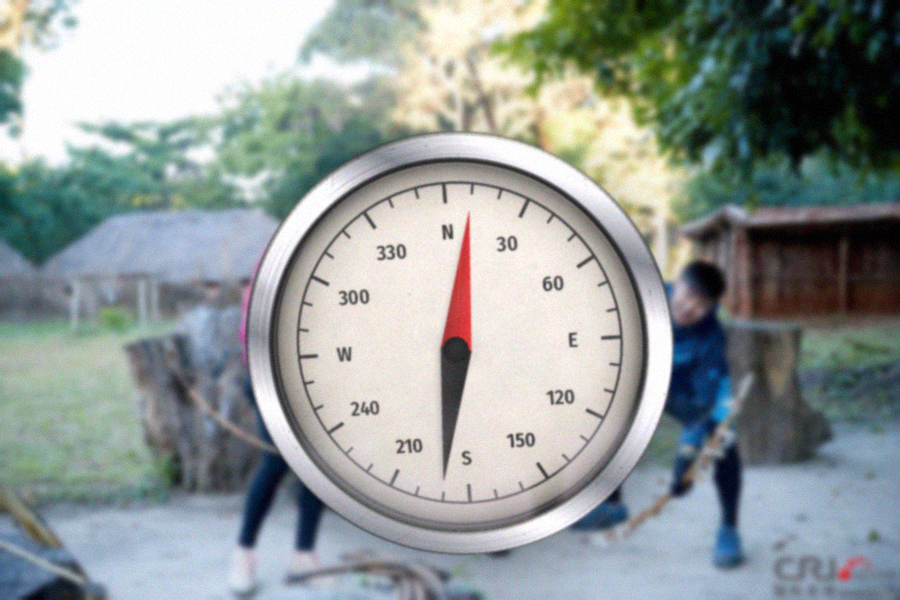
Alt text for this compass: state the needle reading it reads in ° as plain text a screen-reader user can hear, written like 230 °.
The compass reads 10 °
